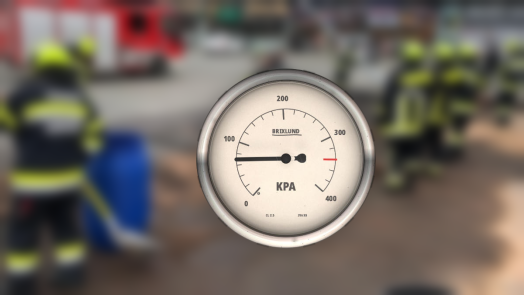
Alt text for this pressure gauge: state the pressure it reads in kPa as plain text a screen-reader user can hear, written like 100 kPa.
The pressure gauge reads 70 kPa
